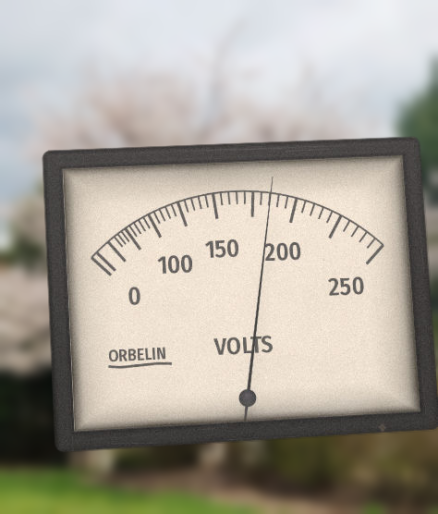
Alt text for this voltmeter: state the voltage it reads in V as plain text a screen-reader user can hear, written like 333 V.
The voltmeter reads 185 V
